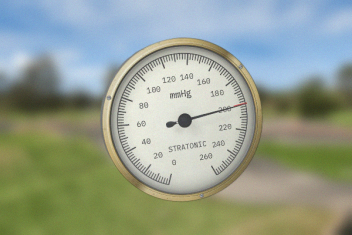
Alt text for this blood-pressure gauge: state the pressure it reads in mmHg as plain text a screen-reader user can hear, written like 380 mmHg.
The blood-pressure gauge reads 200 mmHg
